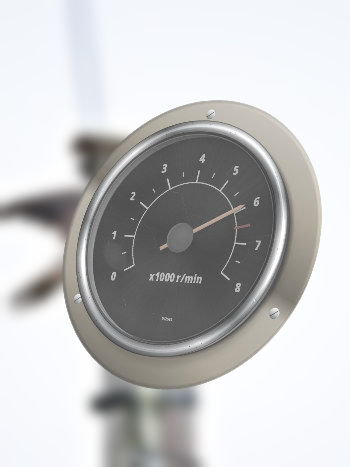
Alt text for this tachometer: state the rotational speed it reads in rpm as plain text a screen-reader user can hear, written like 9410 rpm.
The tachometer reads 6000 rpm
